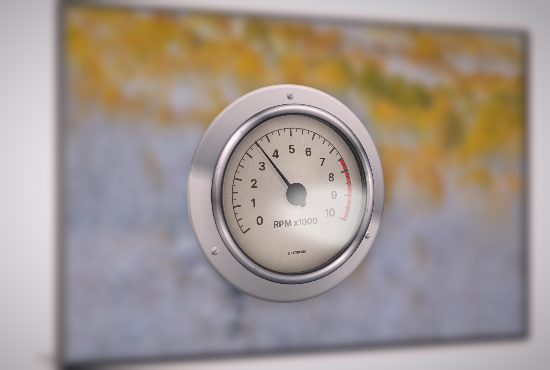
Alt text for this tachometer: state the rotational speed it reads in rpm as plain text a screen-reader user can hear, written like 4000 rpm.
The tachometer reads 3500 rpm
